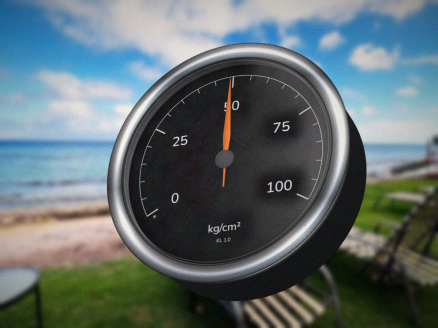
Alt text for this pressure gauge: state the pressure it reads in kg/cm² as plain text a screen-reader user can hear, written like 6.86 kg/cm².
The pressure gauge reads 50 kg/cm²
